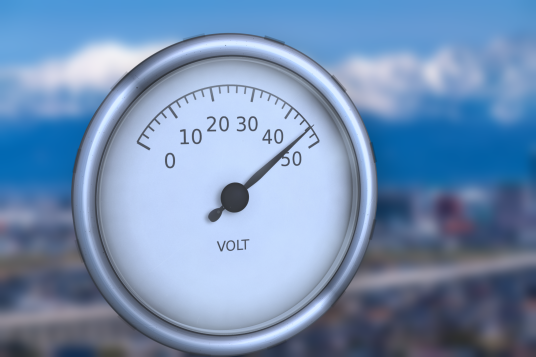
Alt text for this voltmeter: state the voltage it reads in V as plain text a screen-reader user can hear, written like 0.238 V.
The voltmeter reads 46 V
